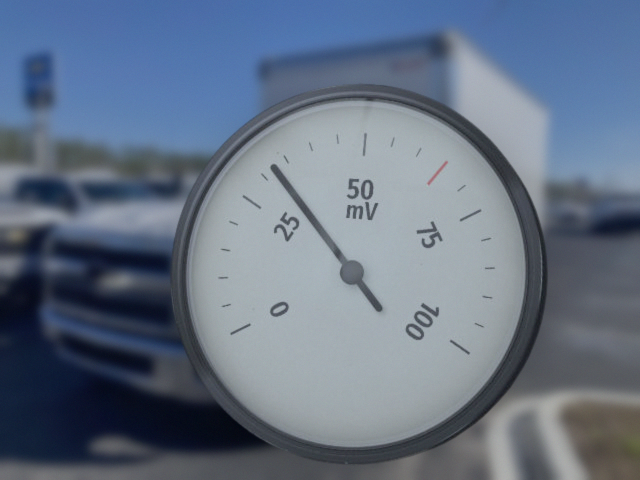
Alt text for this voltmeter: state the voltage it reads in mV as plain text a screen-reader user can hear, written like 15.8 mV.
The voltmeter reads 32.5 mV
